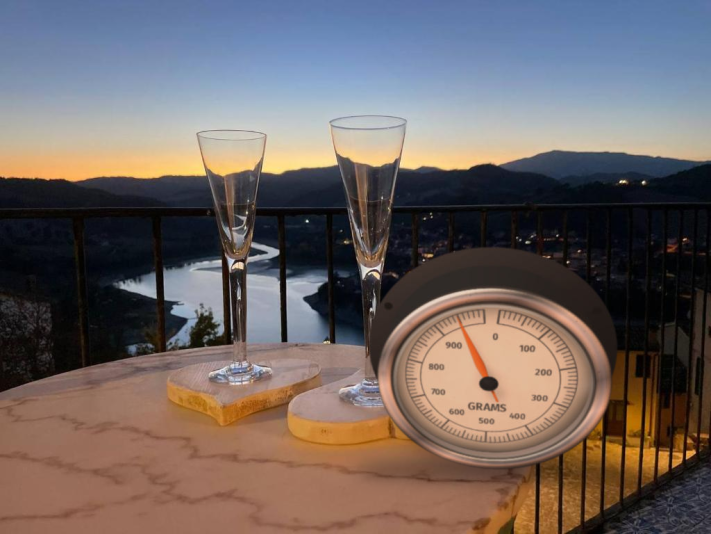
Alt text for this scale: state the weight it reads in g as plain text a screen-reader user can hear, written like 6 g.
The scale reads 950 g
